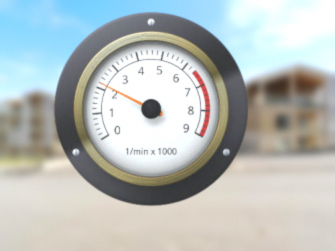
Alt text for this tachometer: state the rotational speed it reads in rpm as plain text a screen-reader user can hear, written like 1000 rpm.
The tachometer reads 2200 rpm
